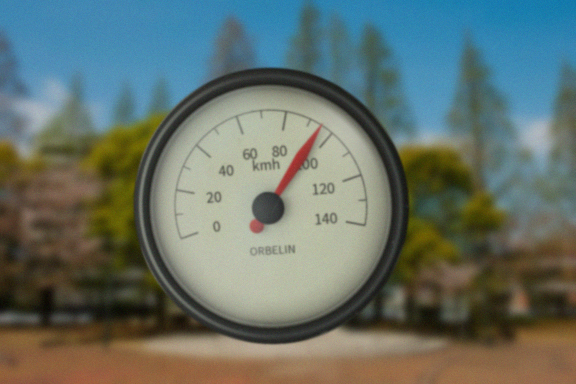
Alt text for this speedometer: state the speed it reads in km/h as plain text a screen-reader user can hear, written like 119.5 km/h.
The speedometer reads 95 km/h
